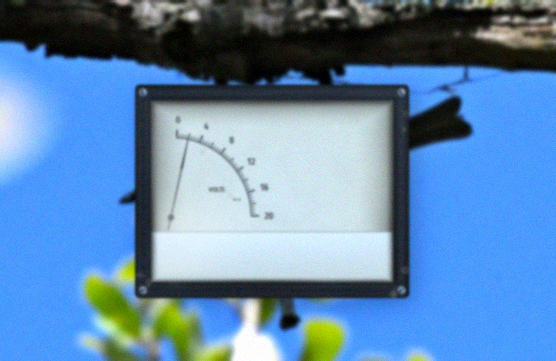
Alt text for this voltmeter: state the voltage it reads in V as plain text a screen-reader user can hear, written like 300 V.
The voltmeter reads 2 V
